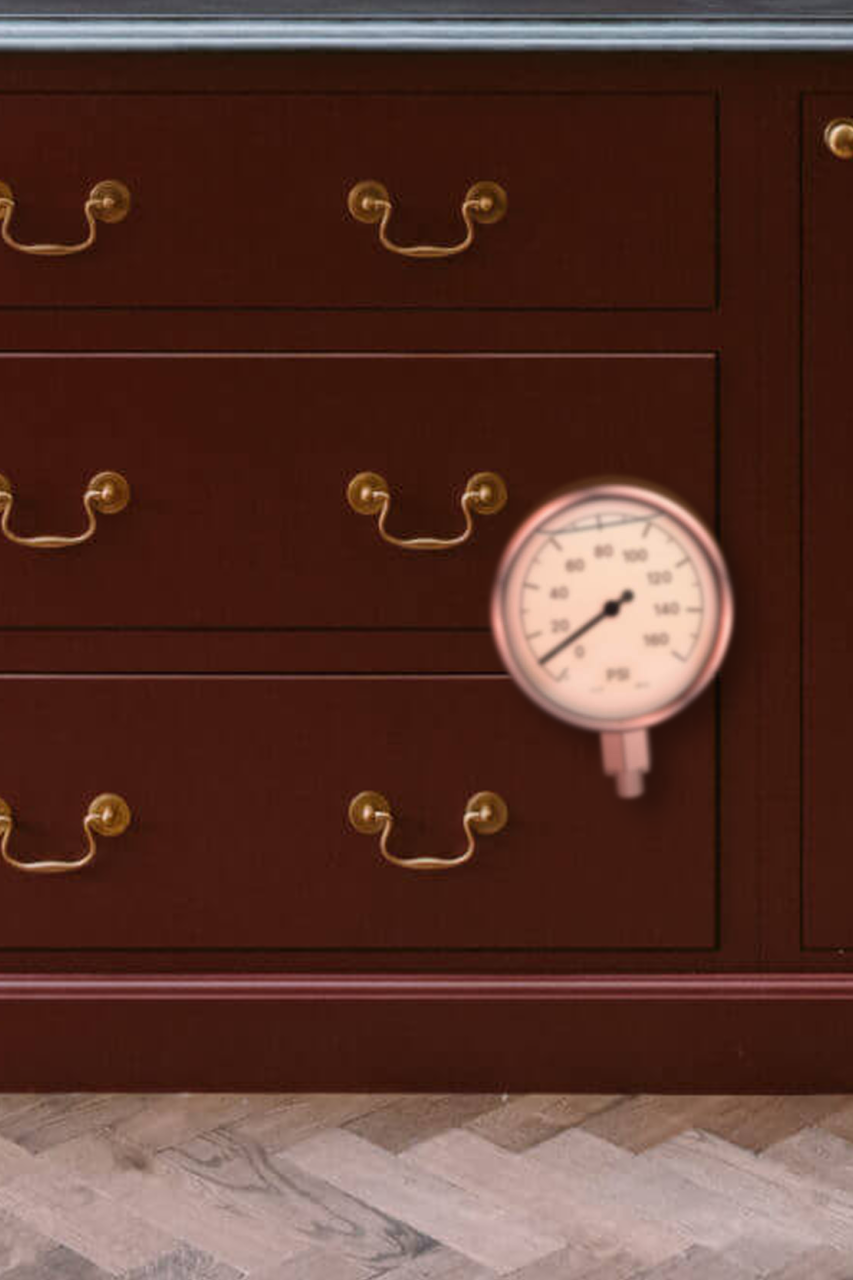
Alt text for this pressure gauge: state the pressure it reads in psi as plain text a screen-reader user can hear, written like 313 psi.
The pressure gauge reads 10 psi
